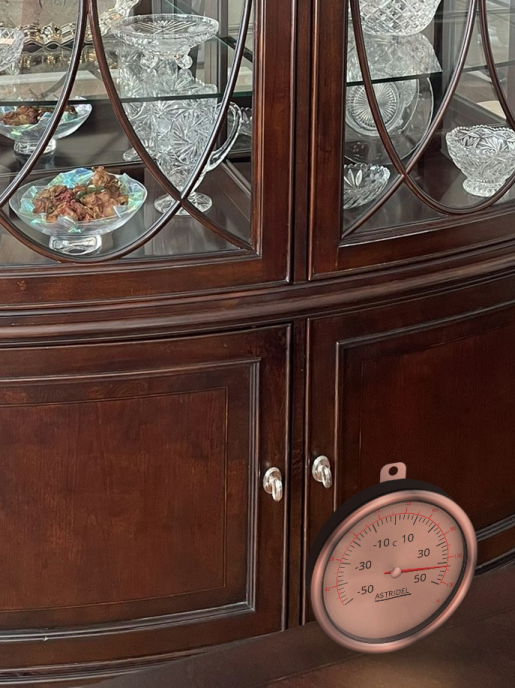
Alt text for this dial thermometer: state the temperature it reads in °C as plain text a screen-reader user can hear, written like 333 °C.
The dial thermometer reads 40 °C
